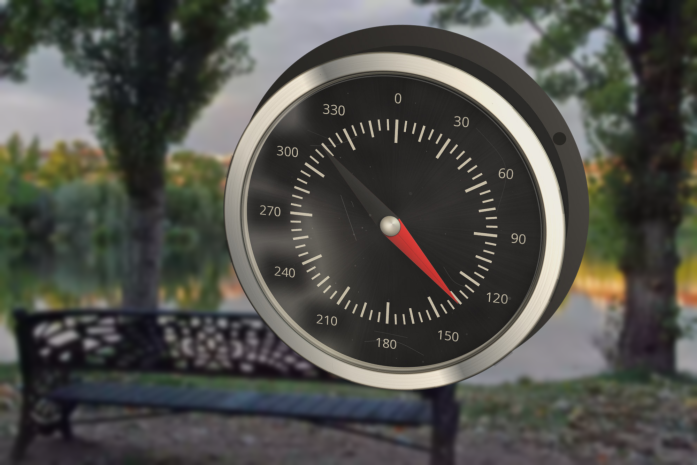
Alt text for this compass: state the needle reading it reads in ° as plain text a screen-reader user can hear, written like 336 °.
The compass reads 135 °
